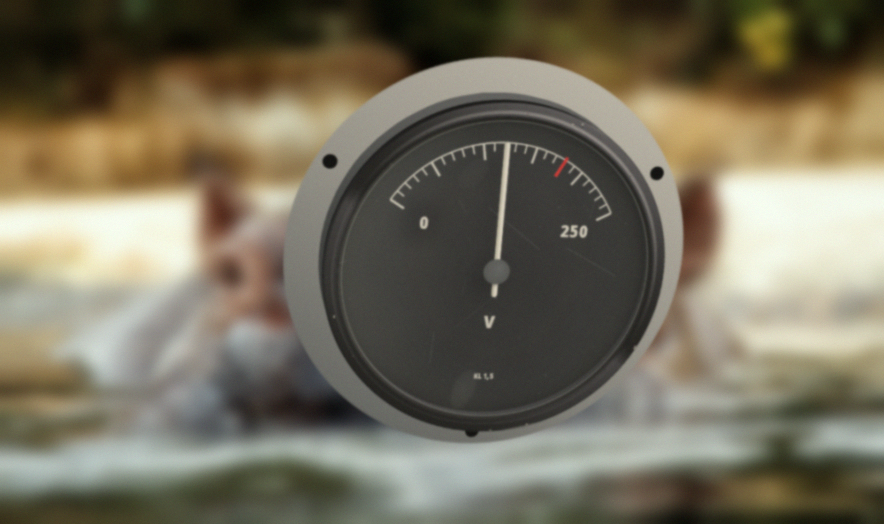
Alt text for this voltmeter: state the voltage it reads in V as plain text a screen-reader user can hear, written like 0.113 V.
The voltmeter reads 120 V
